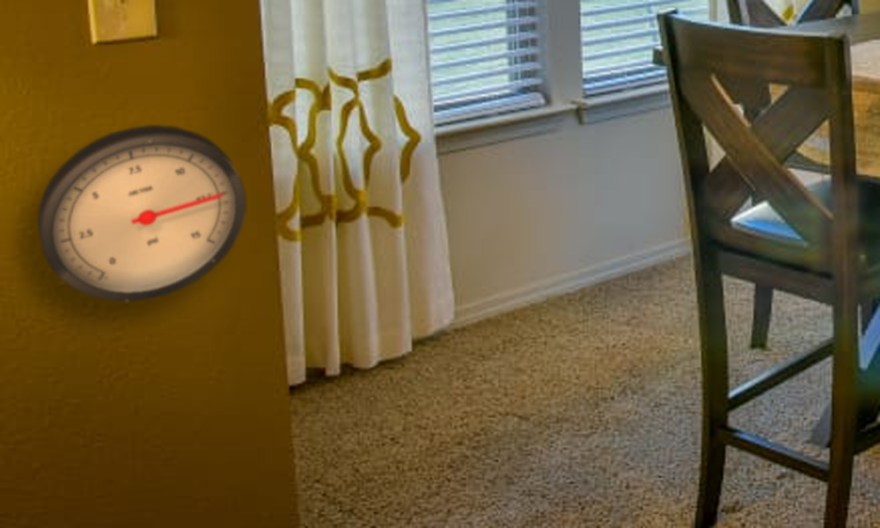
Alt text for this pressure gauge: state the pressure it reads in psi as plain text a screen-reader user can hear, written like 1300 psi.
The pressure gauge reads 12.5 psi
